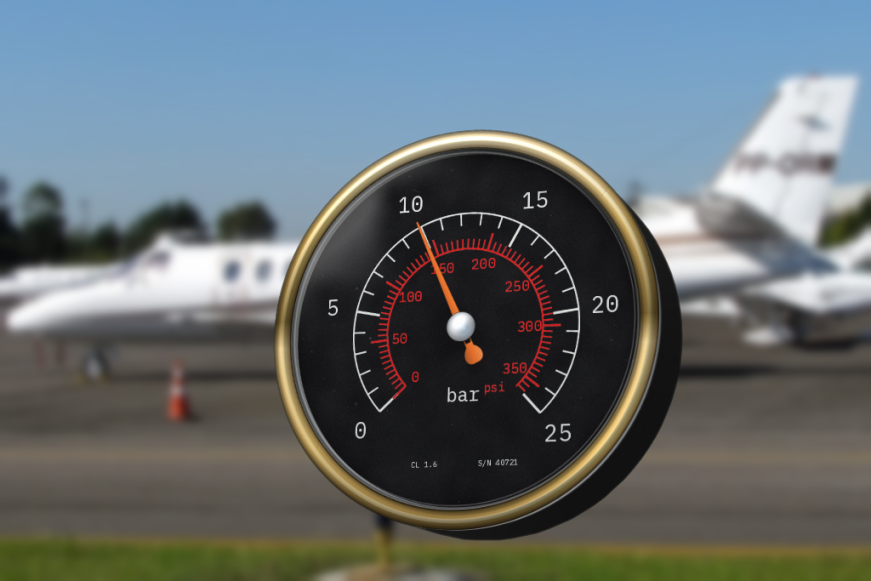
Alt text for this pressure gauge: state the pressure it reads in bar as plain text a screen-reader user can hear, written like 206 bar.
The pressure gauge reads 10 bar
